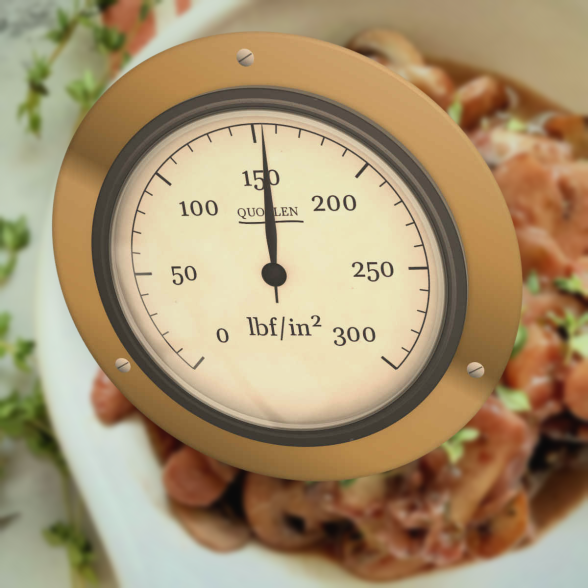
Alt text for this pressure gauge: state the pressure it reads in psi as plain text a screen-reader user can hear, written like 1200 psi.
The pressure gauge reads 155 psi
